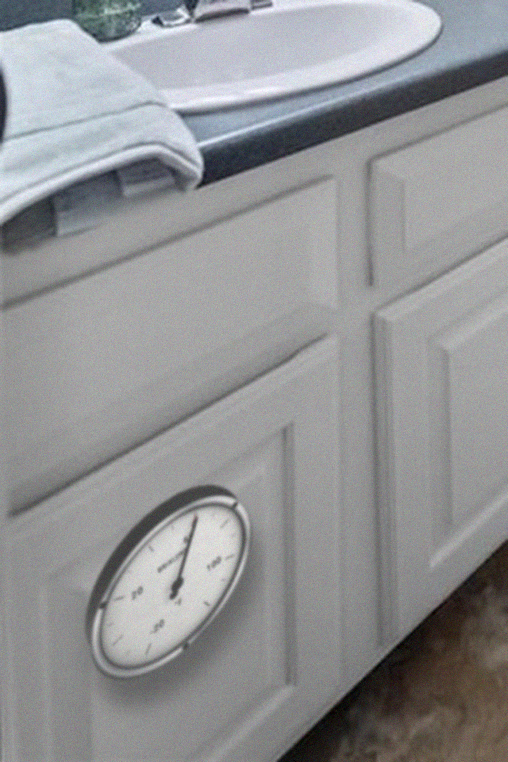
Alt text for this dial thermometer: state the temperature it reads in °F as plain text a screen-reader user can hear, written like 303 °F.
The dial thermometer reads 60 °F
